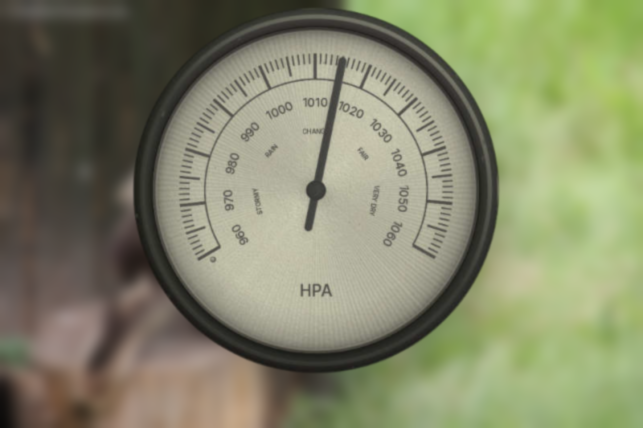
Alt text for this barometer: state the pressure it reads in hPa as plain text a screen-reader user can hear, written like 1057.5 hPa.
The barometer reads 1015 hPa
